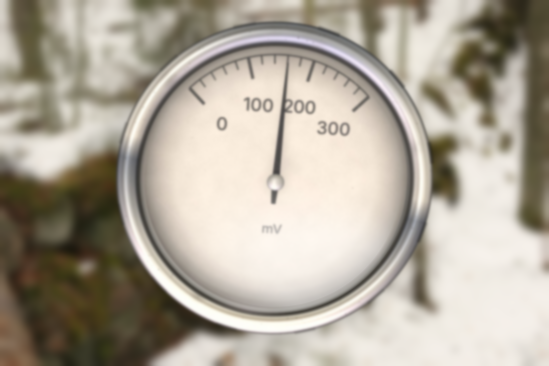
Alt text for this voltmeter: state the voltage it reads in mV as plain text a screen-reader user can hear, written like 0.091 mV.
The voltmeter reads 160 mV
